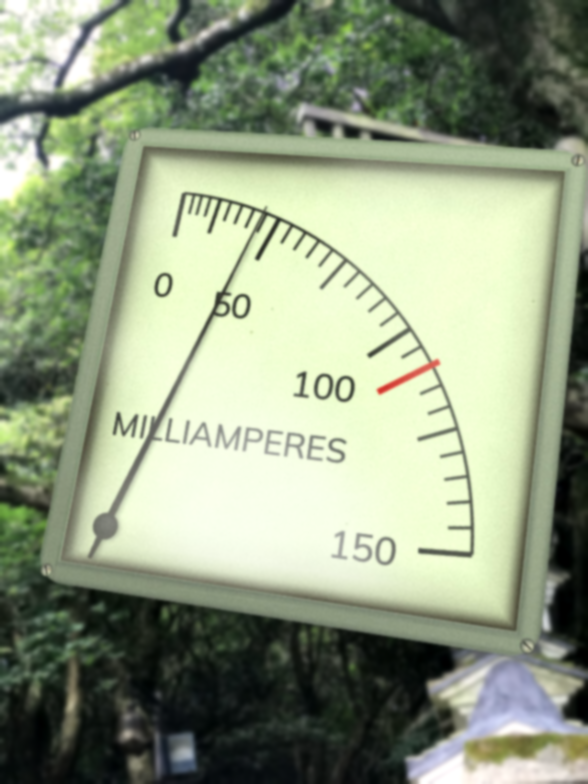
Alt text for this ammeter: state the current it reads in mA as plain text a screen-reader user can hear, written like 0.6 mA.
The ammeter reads 45 mA
